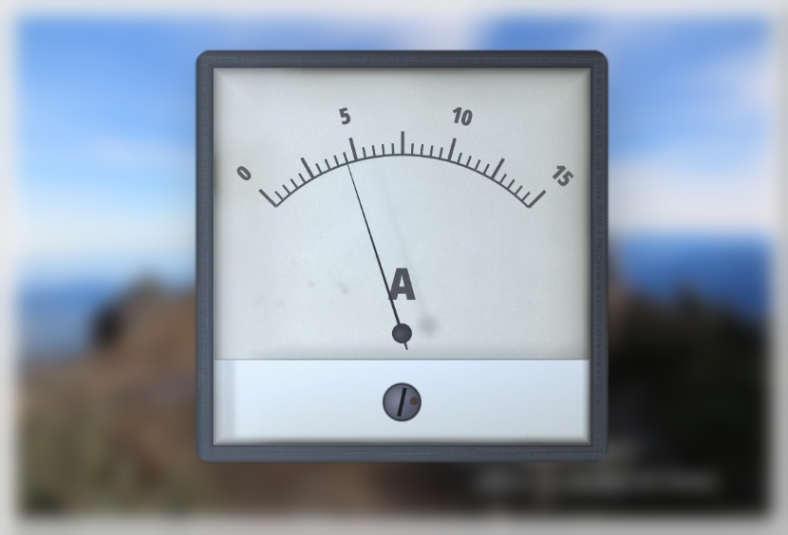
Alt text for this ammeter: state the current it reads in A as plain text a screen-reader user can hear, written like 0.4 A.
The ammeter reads 4.5 A
